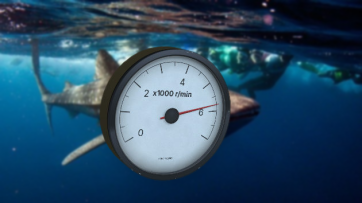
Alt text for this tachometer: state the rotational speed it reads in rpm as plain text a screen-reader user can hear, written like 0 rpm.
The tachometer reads 5750 rpm
